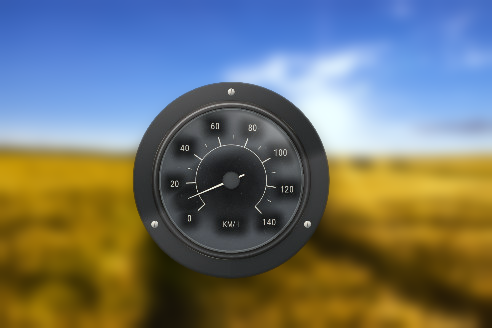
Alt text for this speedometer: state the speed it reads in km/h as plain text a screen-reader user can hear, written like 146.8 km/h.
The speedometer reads 10 km/h
